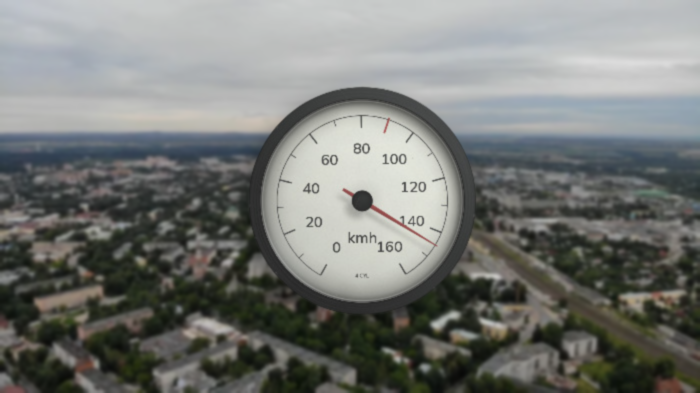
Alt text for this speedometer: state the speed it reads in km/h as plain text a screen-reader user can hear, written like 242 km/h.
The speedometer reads 145 km/h
